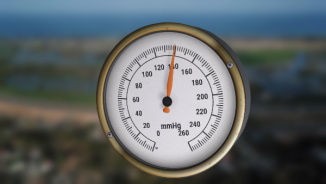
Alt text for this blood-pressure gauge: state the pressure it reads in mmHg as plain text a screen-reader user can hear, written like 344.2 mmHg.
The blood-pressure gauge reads 140 mmHg
